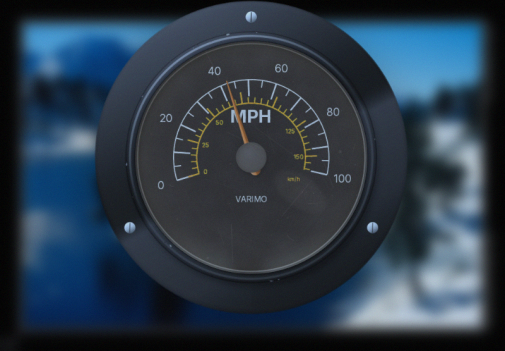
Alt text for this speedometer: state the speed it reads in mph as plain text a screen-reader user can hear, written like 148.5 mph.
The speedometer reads 42.5 mph
